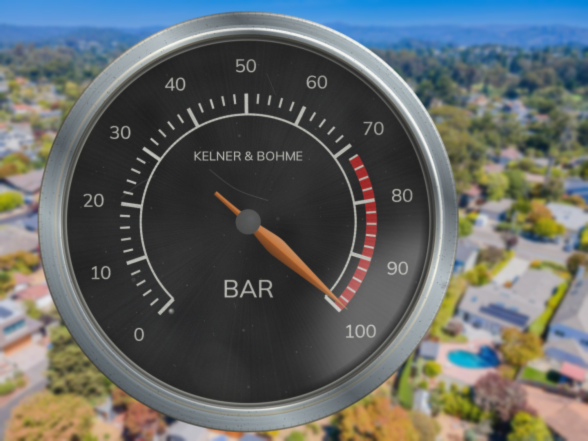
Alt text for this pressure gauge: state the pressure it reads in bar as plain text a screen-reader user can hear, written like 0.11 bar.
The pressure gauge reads 99 bar
